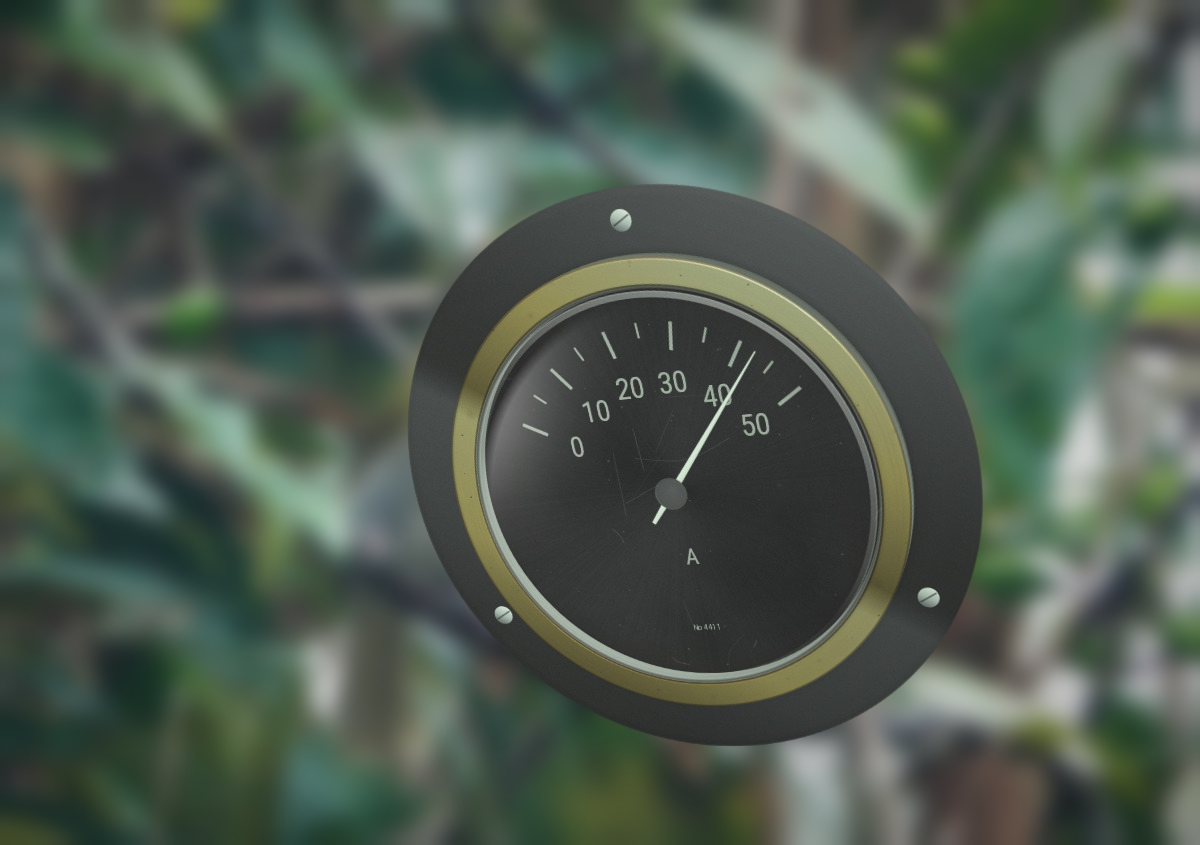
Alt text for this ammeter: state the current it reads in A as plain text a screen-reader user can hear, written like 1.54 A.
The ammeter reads 42.5 A
